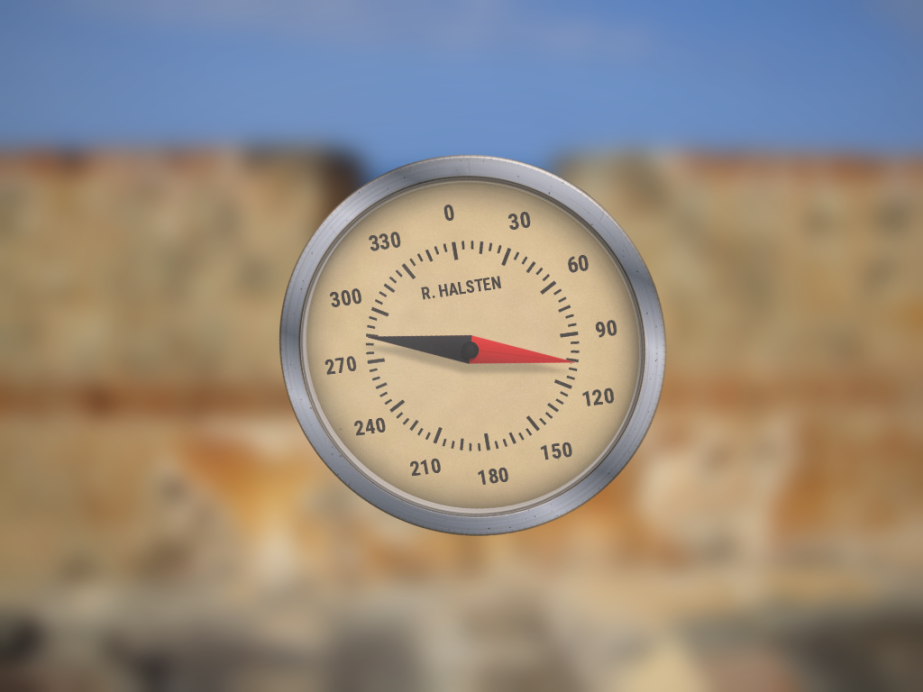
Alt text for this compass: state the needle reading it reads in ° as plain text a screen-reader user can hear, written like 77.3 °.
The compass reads 105 °
